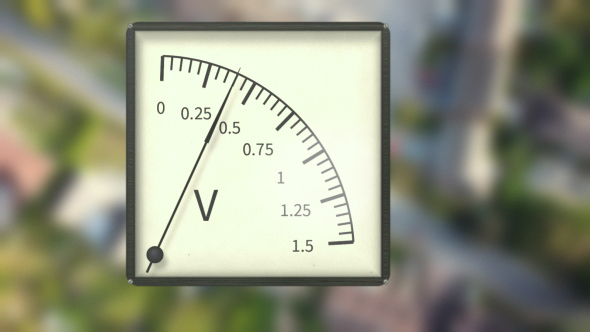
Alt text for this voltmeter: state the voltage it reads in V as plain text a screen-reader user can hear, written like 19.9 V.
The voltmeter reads 0.4 V
